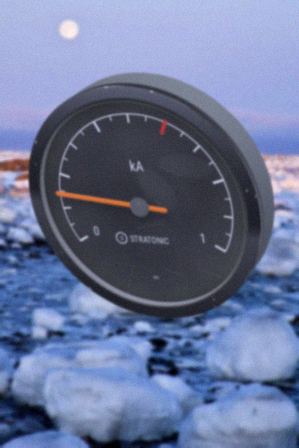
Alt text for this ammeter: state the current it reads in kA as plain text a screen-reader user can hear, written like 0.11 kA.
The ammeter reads 0.15 kA
